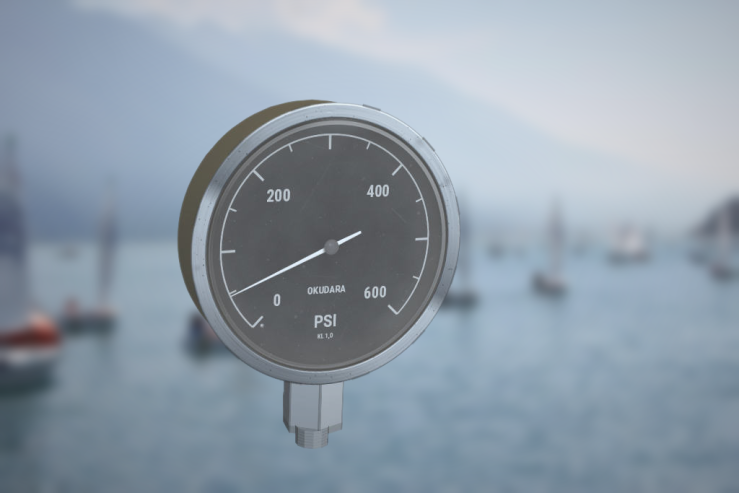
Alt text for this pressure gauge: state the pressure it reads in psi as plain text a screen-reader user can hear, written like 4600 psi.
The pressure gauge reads 50 psi
